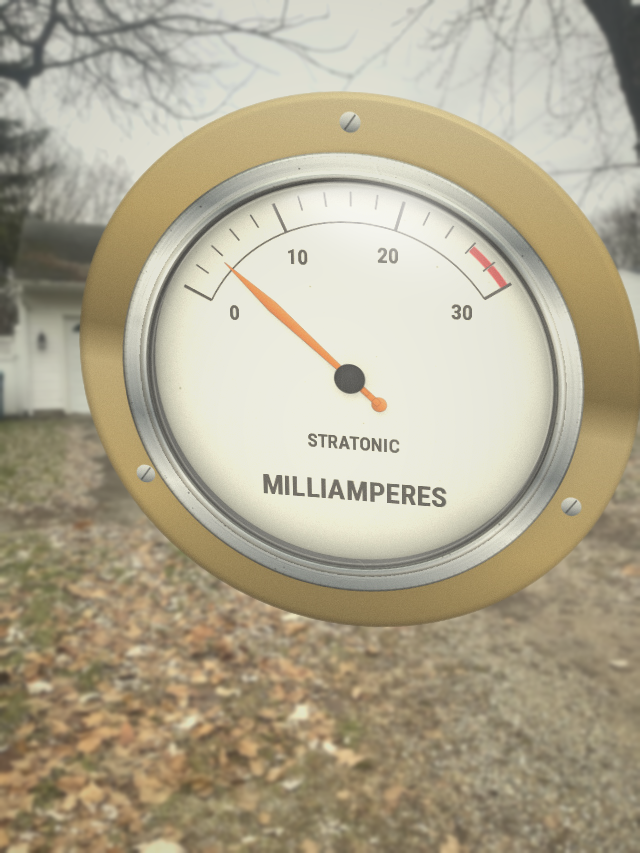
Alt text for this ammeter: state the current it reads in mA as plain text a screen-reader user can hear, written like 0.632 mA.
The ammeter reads 4 mA
